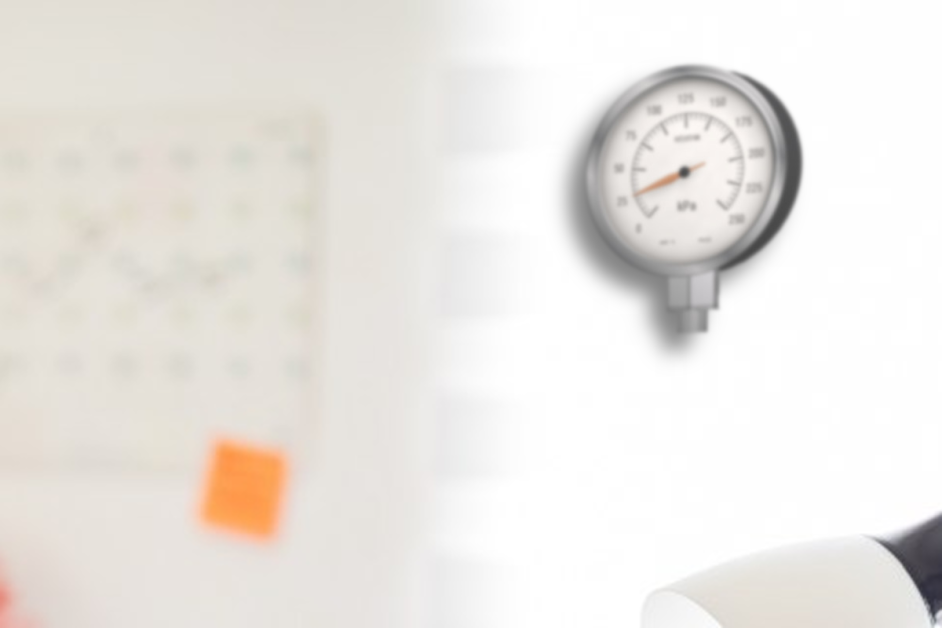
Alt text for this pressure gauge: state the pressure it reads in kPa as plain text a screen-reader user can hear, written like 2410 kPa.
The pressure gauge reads 25 kPa
